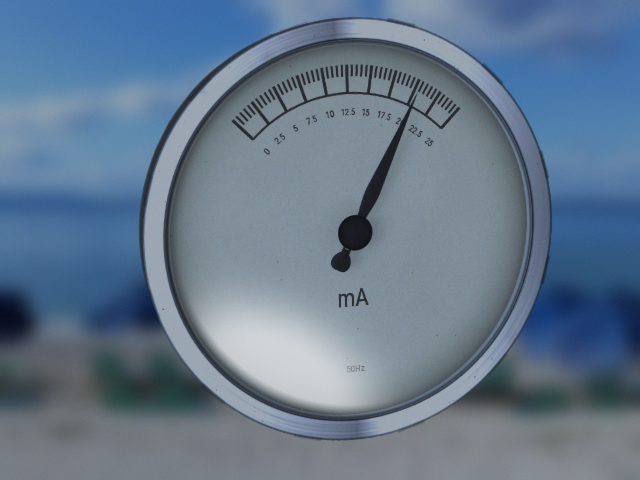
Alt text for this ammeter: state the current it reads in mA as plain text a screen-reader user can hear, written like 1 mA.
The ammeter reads 20 mA
